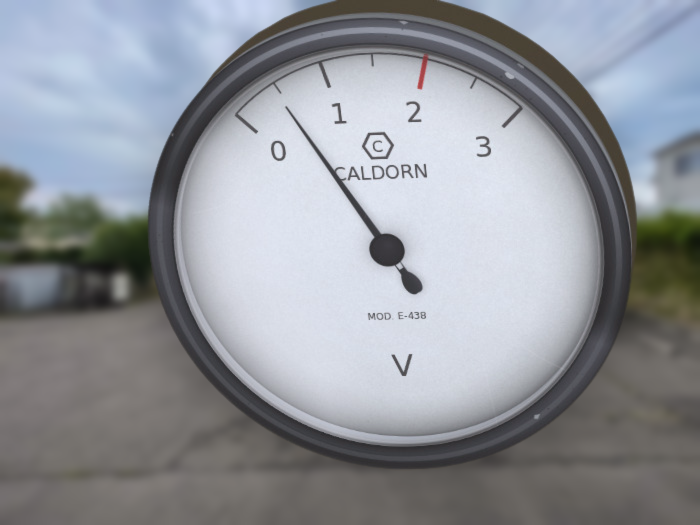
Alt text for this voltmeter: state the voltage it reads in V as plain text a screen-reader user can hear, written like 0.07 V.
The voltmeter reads 0.5 V
